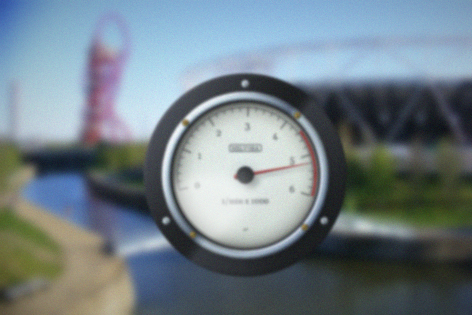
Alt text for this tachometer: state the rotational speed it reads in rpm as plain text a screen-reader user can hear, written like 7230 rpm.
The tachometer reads 5200 rpm
